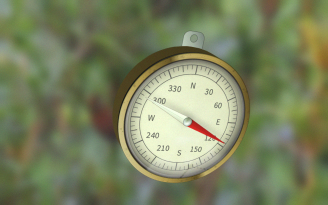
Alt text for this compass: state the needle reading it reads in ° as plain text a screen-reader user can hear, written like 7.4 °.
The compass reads 115 °
